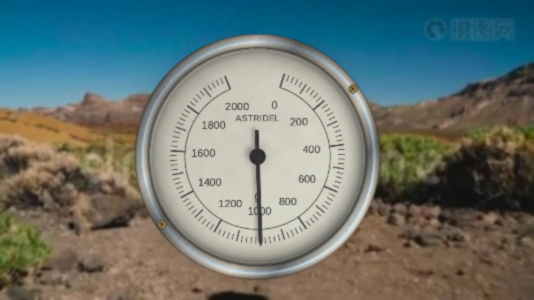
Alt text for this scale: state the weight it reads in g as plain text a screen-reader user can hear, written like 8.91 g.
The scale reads 1000 g
